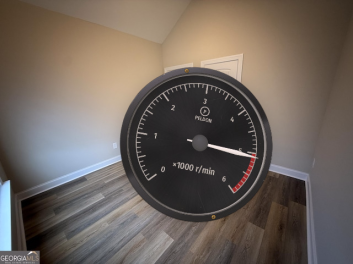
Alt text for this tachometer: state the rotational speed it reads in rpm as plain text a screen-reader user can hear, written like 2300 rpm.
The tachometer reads 5100 rpm
